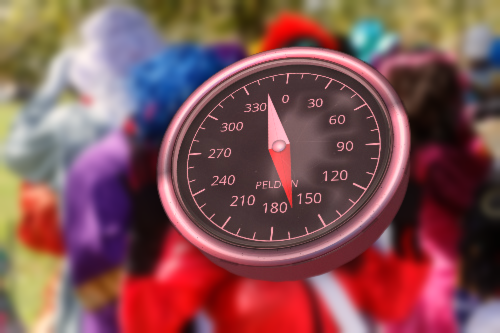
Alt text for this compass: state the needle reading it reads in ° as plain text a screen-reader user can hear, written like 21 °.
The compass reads 165 °
